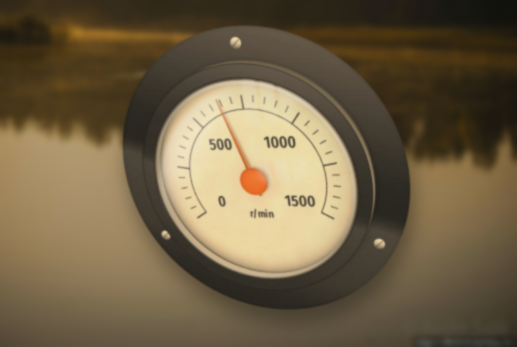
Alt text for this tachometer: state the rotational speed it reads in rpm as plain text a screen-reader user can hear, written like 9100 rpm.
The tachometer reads 650 rpm
